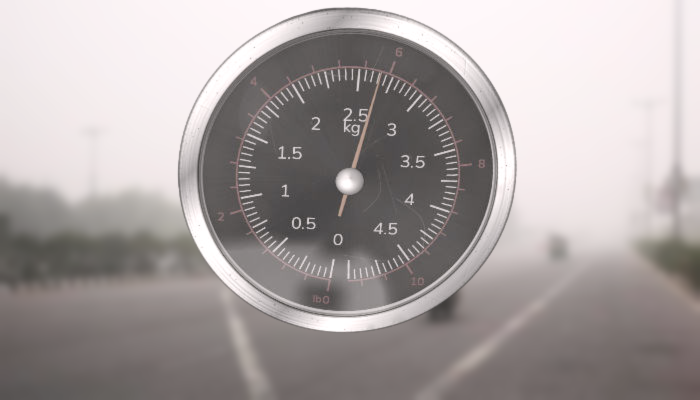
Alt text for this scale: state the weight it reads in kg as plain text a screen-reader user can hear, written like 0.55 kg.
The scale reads 2.65 kg
